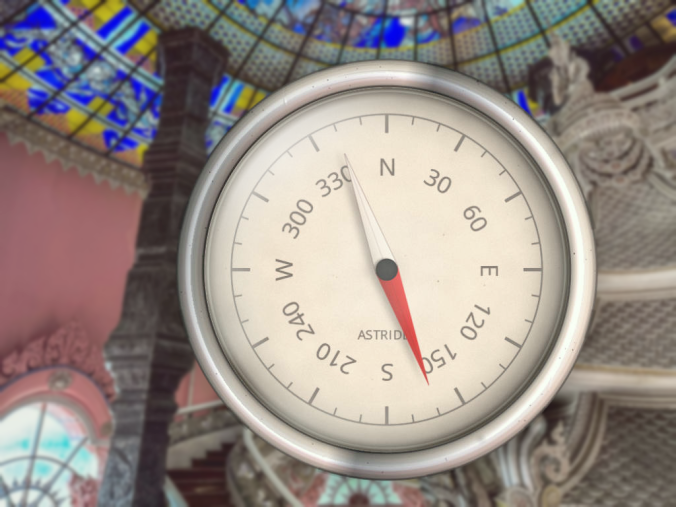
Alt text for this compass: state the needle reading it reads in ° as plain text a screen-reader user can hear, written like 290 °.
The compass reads 160 °
